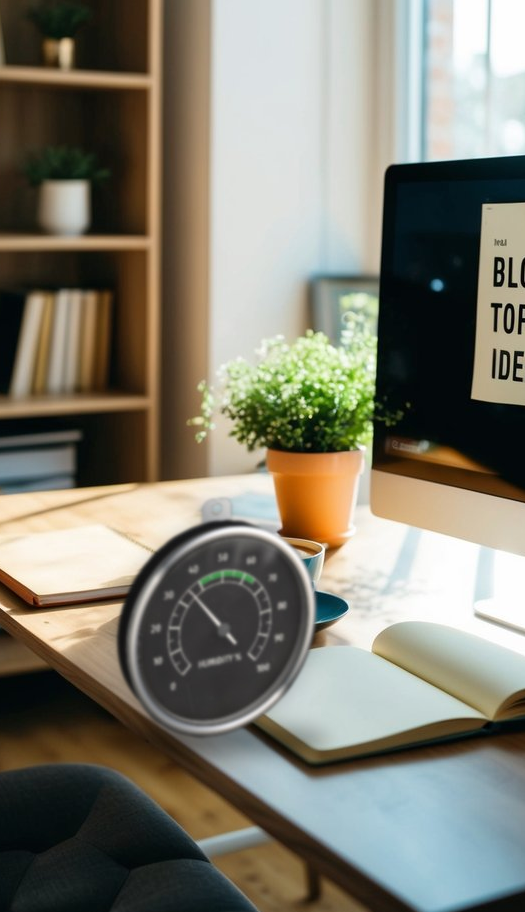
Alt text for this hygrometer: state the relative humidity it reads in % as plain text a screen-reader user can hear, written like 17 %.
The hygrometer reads 35 %
